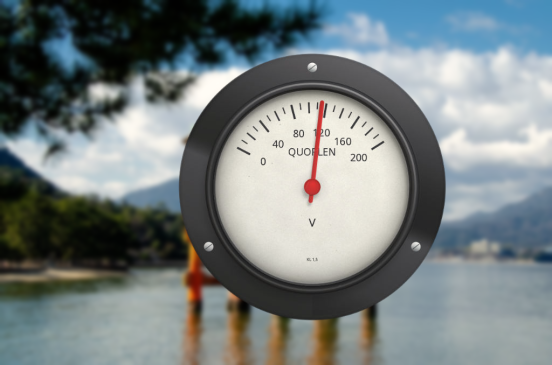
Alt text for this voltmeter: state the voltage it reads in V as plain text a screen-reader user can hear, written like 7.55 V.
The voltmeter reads 115 V
